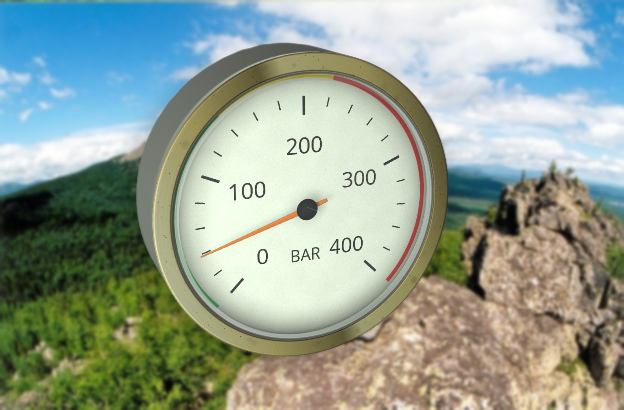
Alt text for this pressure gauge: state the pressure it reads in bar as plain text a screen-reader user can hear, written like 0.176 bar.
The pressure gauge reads 40 bar
